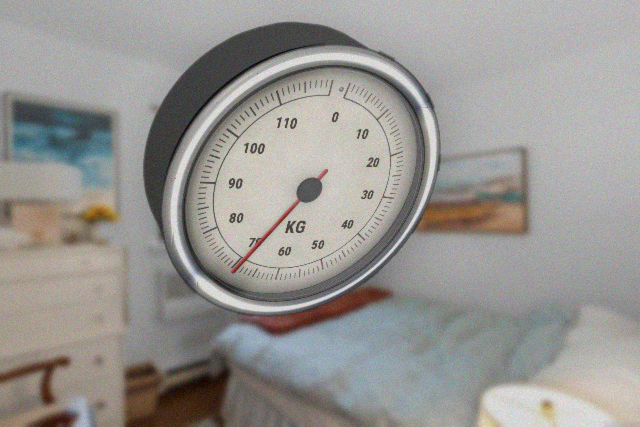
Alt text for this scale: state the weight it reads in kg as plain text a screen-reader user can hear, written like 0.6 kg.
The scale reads 70 kg
